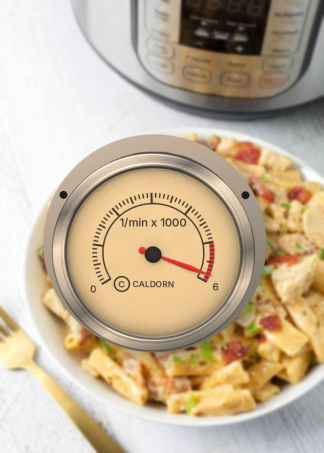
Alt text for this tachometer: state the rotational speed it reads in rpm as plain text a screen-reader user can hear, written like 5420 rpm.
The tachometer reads 5800 rpm
